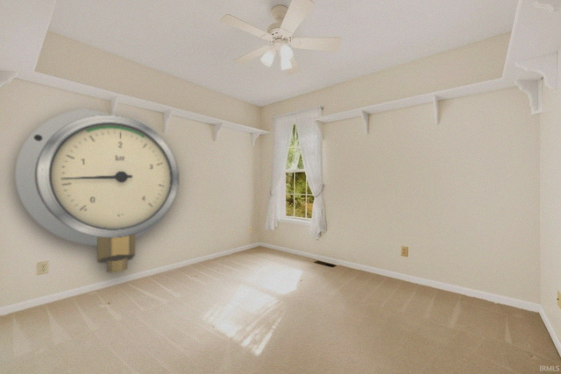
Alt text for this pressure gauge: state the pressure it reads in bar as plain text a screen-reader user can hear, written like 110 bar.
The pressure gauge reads 0.6 bar
